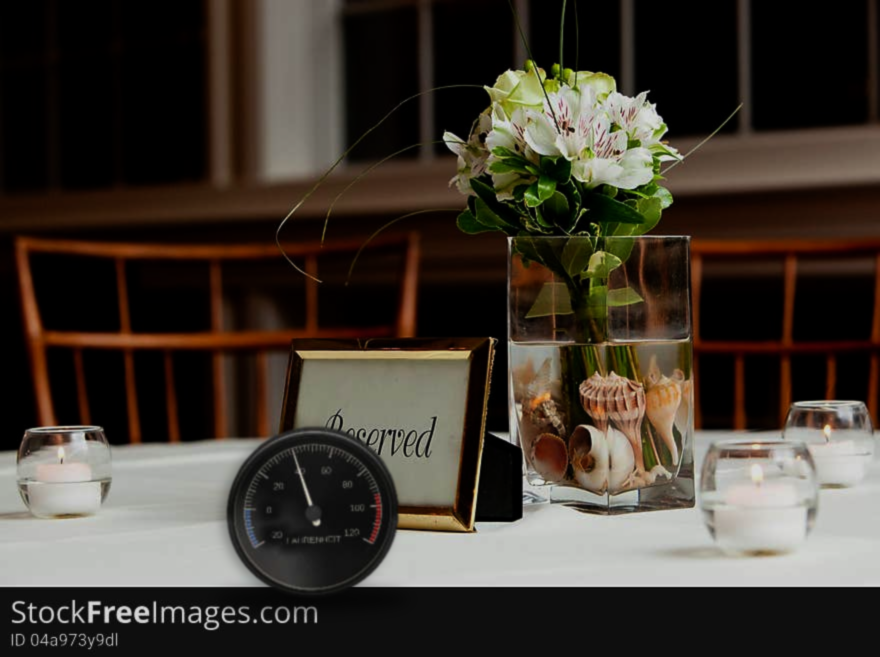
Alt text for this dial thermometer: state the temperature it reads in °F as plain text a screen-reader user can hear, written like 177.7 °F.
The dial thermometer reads 40 °F
